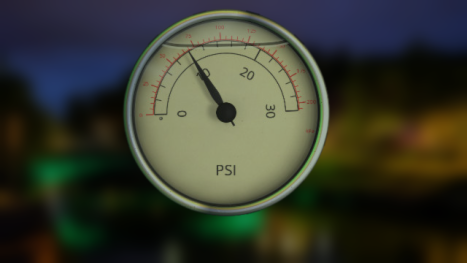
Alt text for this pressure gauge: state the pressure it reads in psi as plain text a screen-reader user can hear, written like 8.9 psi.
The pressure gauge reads 10 psi
